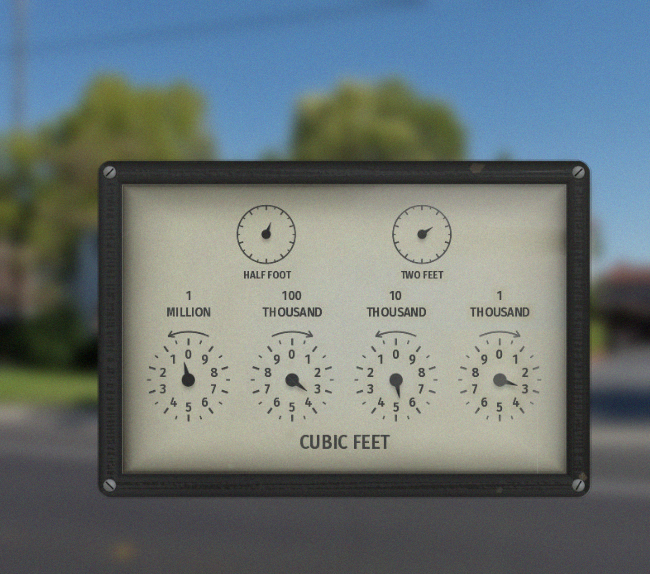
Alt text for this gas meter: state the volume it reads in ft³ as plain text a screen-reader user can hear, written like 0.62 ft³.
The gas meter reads 35300 ft³
